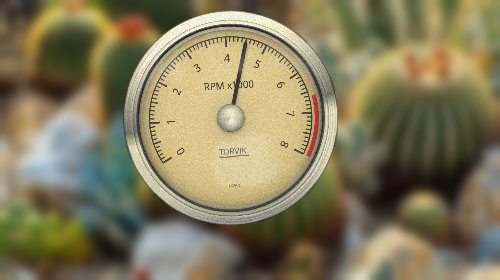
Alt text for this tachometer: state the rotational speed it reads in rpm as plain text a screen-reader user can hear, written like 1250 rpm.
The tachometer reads 4500 rpm
